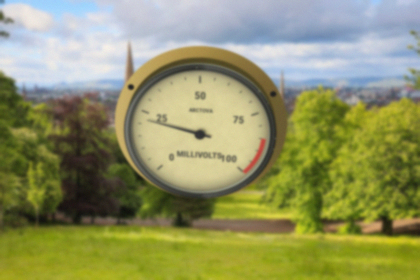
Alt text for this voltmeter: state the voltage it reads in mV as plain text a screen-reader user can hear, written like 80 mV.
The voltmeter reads 22.5 mV
